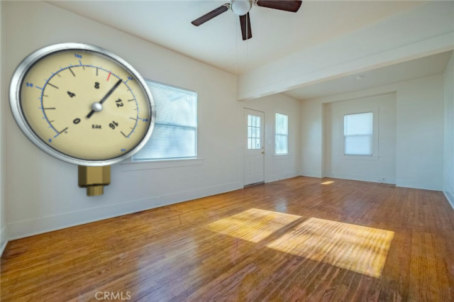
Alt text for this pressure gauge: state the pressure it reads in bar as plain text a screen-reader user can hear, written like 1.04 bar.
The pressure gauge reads 10 bar
